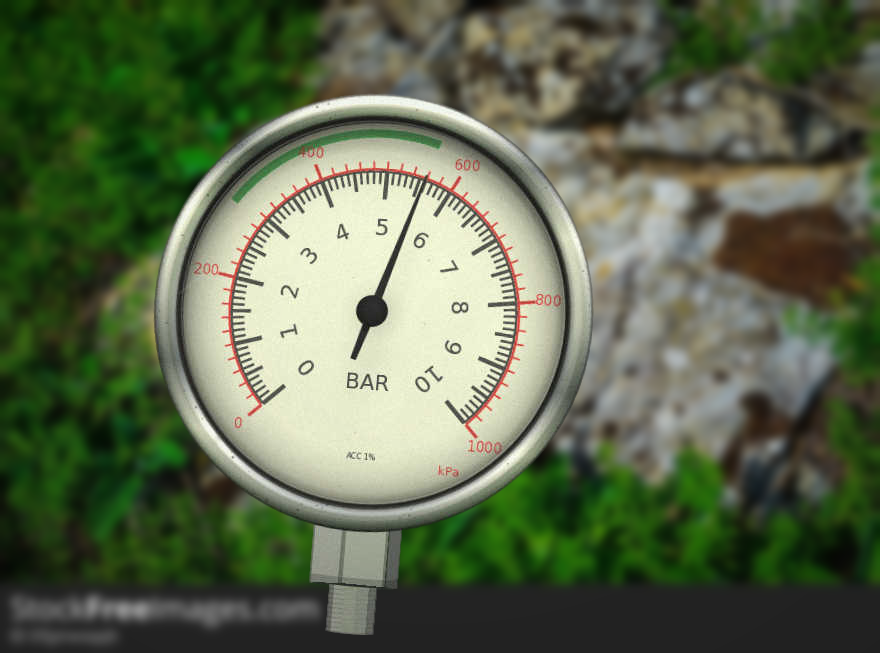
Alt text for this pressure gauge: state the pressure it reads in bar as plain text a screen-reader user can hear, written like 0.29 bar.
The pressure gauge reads 5.6 bar
